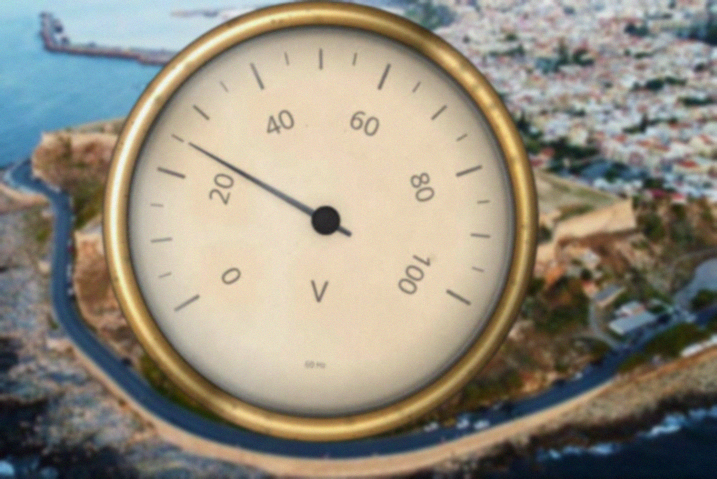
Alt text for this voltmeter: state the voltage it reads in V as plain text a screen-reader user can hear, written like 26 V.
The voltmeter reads 25 V
